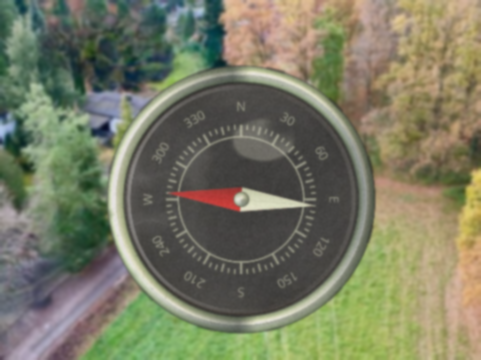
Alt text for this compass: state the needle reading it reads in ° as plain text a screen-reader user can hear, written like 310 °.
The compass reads 275 °
